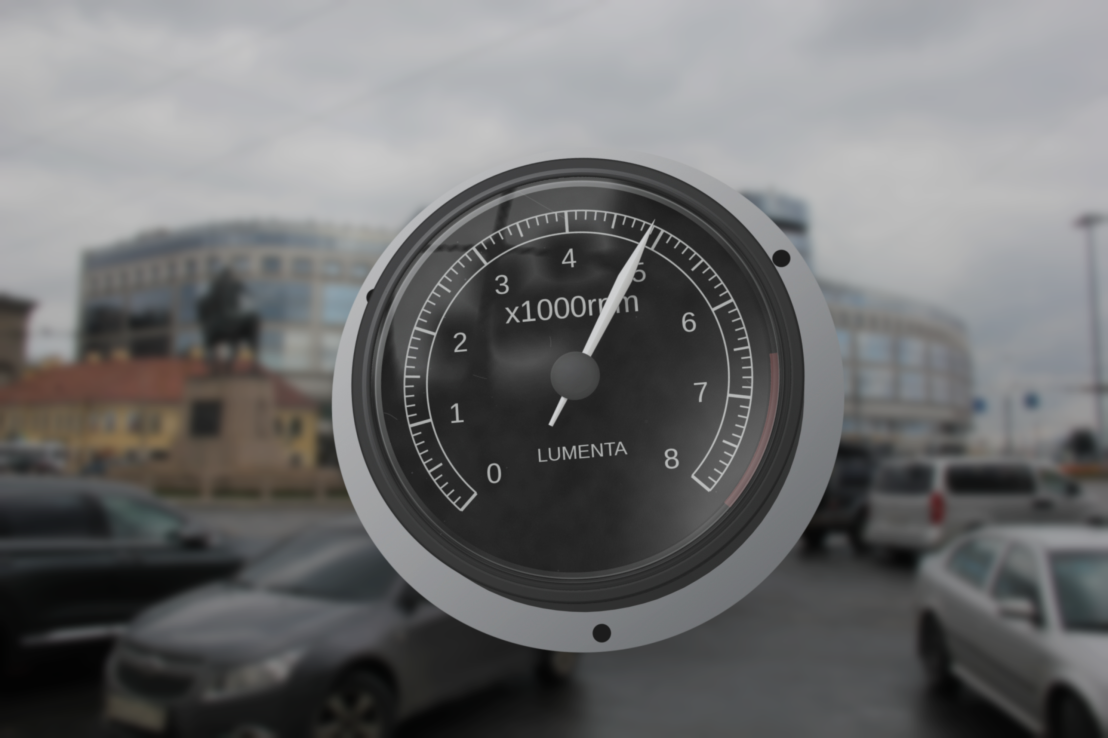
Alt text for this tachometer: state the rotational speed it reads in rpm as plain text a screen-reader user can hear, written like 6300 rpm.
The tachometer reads 4900 rpm
